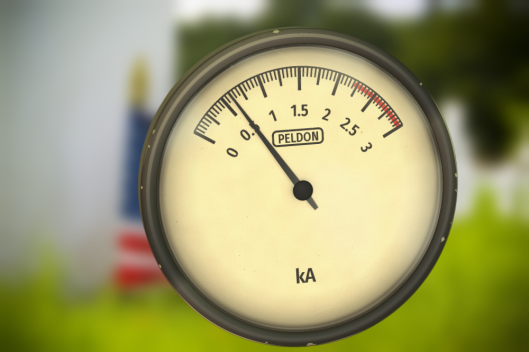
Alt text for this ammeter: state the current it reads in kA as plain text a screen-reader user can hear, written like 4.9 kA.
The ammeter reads 0.6 kA
